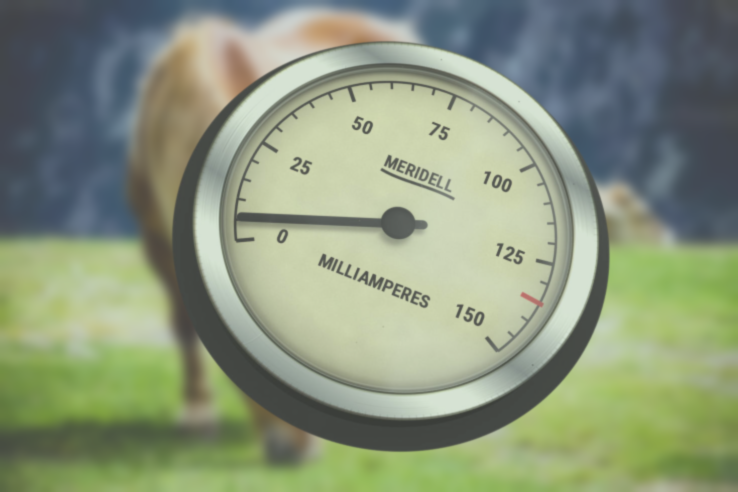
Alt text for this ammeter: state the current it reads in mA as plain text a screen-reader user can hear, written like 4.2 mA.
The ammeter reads 5 mA
